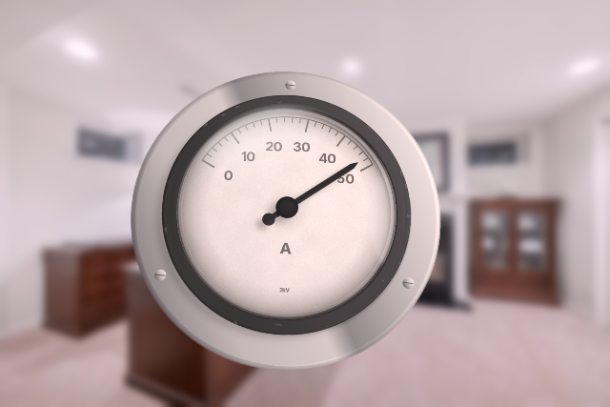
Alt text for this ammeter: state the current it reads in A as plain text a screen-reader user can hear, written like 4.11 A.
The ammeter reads 48 A
